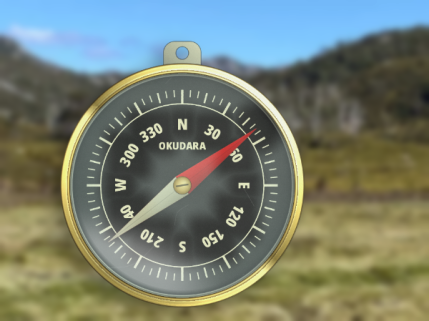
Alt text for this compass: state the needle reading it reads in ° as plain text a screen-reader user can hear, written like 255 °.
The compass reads 52.5 °
